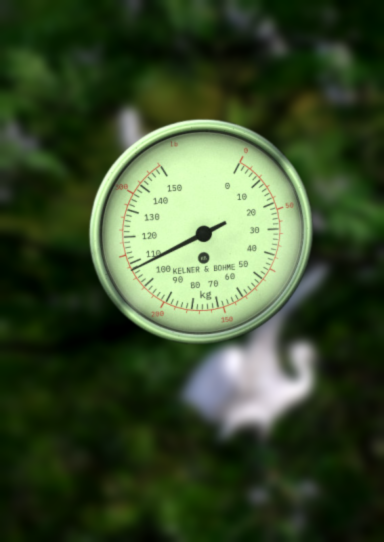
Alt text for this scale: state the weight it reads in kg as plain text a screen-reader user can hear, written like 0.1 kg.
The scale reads 108 kg
